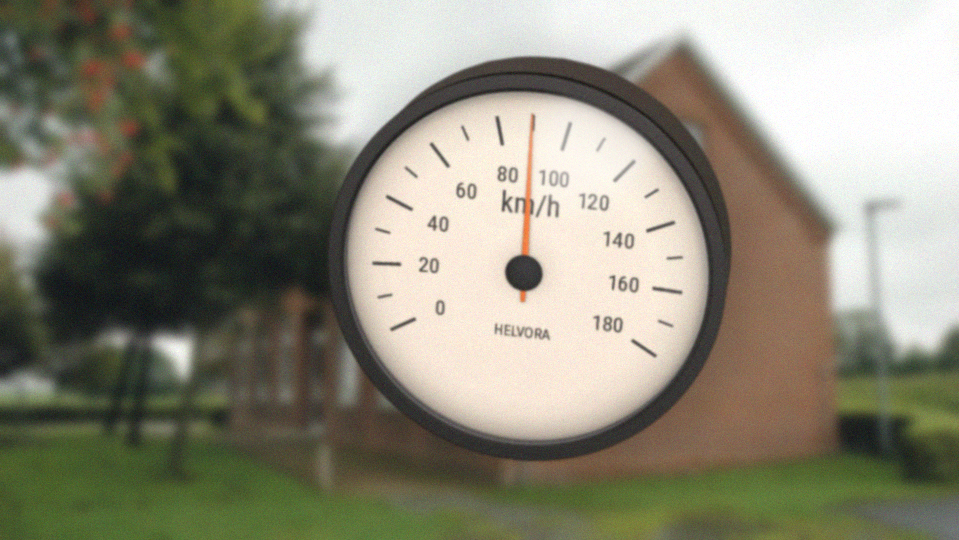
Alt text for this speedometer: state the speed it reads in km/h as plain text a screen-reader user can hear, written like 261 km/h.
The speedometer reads 90 km/h
